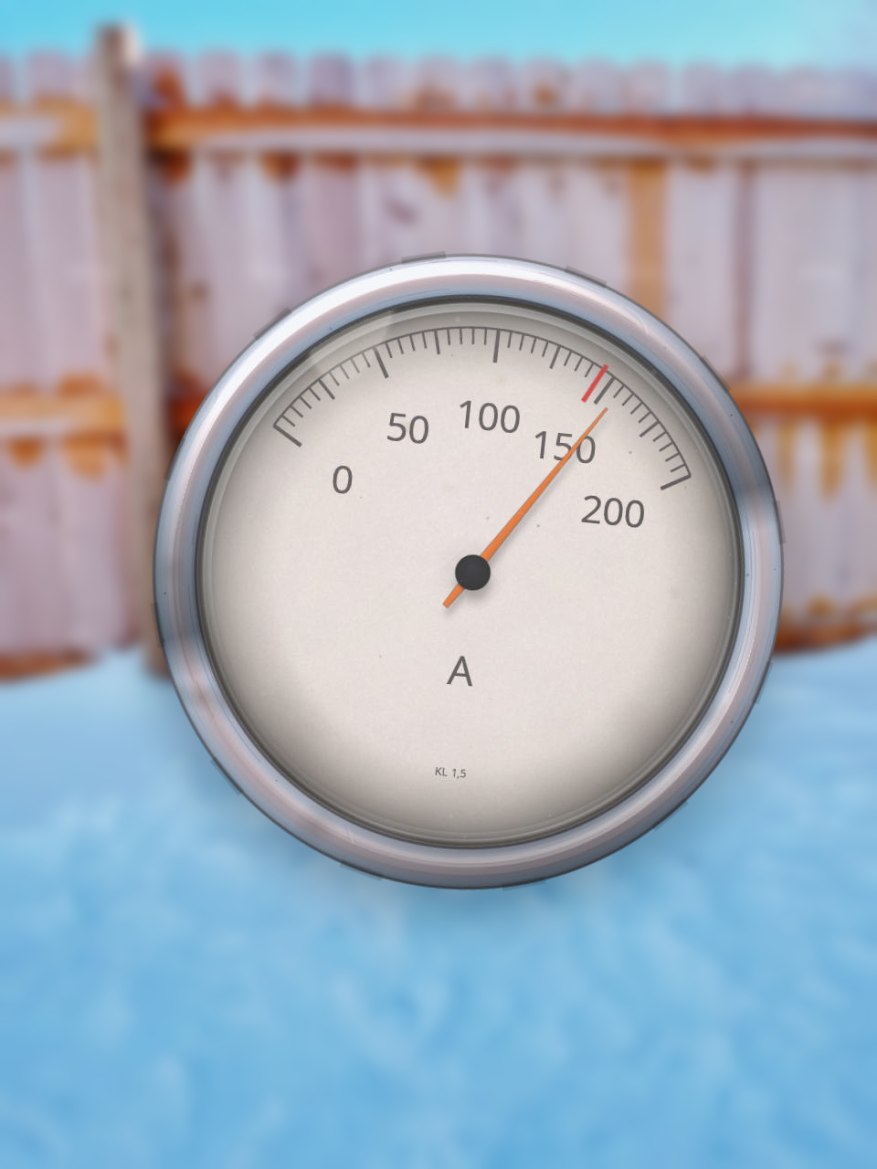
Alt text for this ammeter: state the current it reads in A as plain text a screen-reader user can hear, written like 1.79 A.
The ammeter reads 155 A
